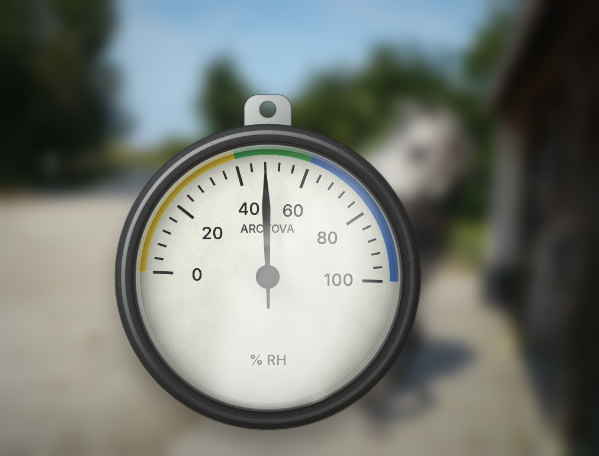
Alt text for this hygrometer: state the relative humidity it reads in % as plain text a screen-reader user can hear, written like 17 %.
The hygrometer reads 48 %
